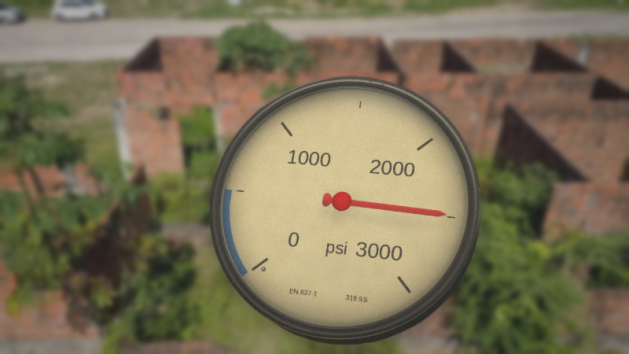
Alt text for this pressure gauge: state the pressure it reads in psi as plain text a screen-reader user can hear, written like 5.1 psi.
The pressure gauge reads 2500 psi
